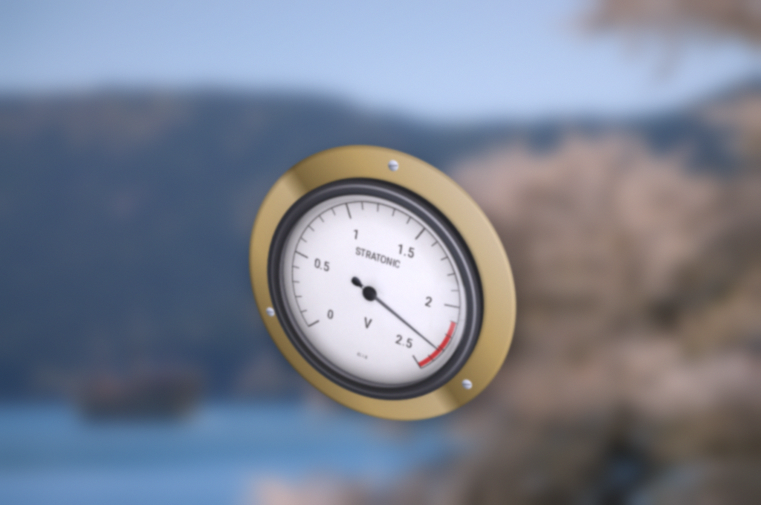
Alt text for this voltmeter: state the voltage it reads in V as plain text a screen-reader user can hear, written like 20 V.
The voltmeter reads 2.3 V
